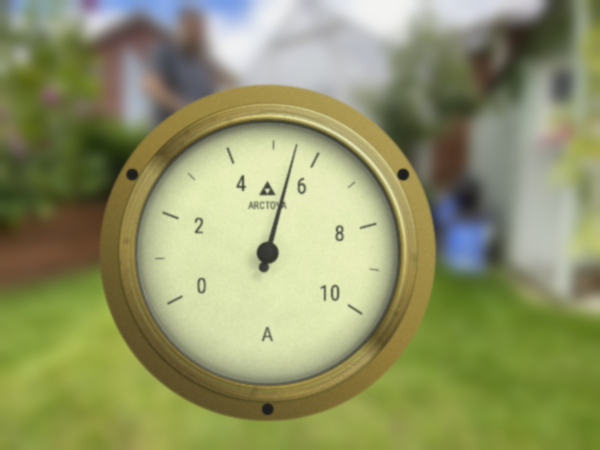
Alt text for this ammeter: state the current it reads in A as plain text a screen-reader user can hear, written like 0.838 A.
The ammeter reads 5.5 A
